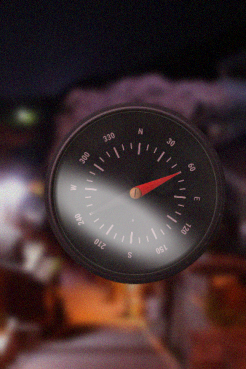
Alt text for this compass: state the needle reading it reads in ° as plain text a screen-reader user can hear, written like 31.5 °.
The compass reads 60 °
